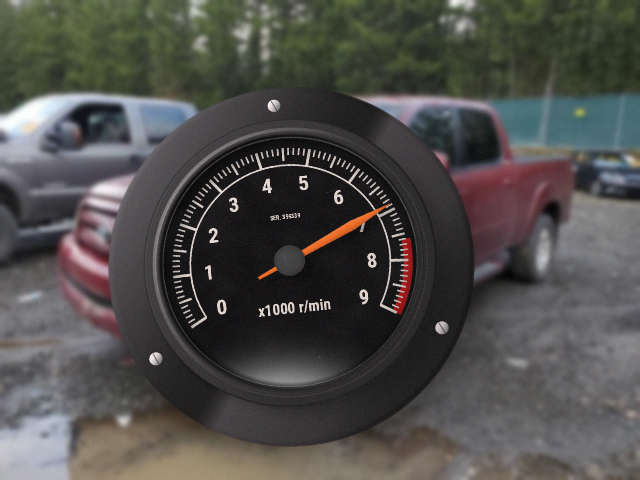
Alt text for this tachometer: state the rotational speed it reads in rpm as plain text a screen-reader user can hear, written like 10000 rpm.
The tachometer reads 6900 rpm
